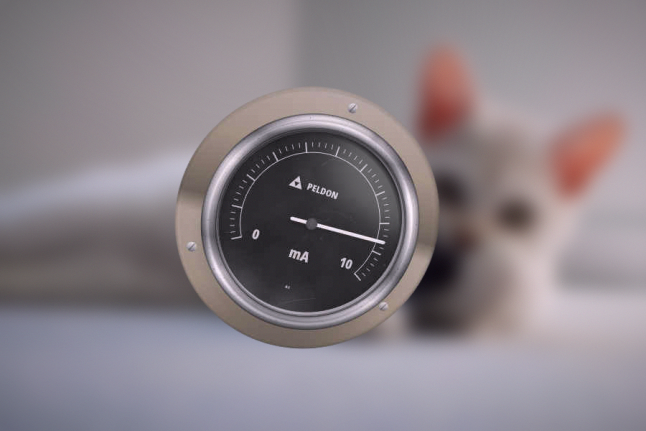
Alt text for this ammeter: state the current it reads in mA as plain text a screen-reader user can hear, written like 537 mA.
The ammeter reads 8.6 mA
